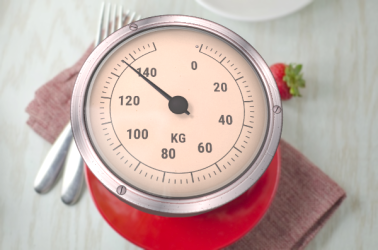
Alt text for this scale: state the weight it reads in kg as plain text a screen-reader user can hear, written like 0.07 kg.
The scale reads 136 kg
